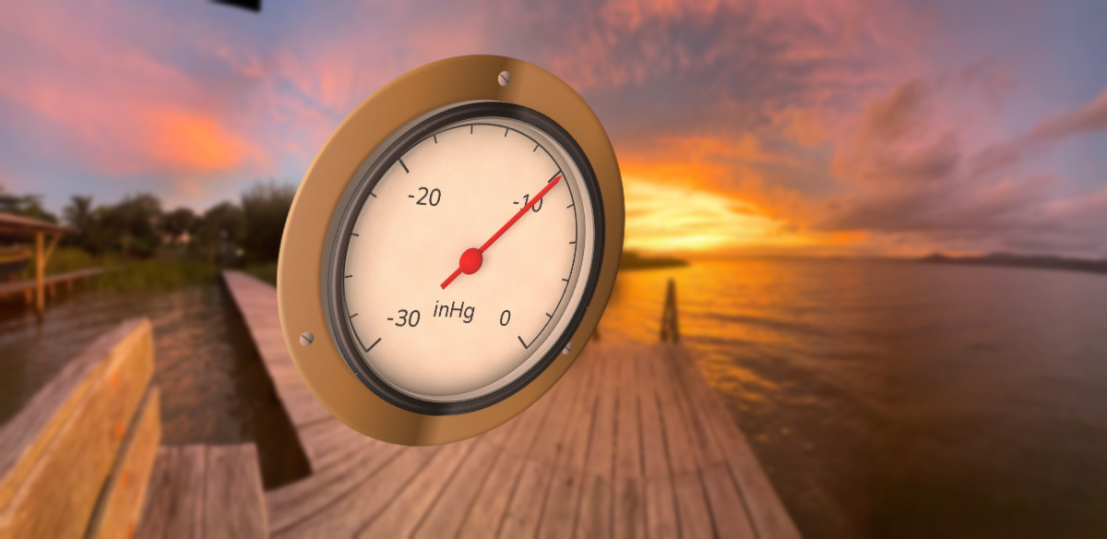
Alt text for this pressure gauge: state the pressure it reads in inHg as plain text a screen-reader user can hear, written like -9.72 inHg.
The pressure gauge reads -10 inHg
